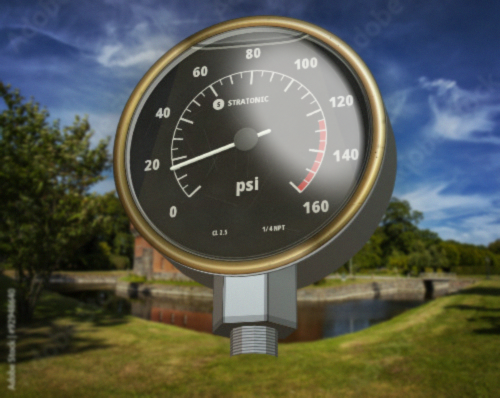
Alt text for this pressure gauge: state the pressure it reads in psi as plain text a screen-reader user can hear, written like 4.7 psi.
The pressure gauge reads 15 psi
